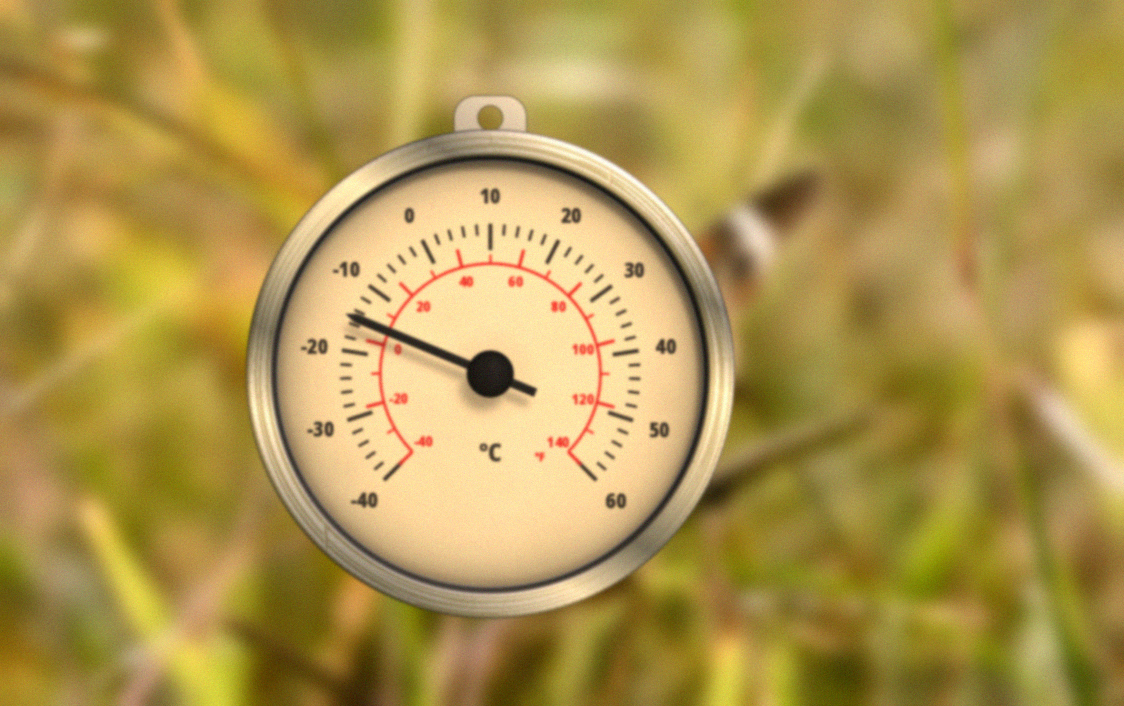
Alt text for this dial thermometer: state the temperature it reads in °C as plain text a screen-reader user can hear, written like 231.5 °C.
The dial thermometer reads -15 °C
